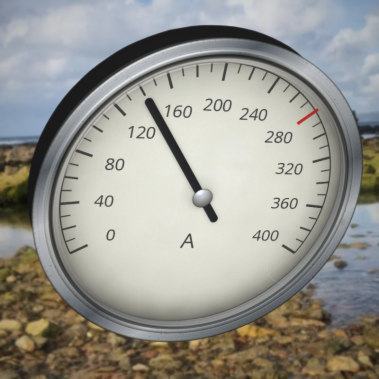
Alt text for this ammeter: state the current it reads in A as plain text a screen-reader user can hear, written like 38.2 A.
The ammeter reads 140 A
